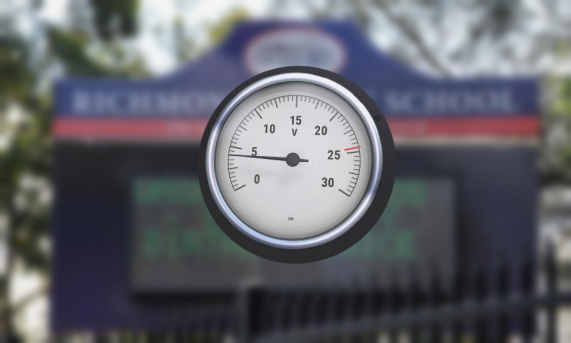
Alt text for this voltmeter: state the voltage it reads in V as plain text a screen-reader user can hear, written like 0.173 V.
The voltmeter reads 4 V
